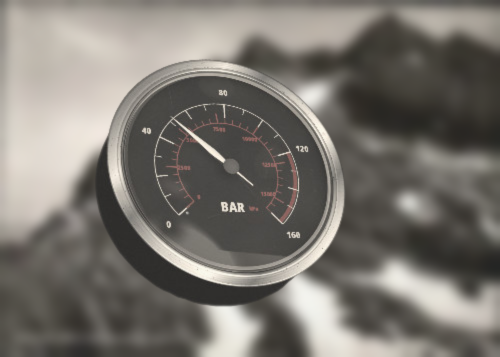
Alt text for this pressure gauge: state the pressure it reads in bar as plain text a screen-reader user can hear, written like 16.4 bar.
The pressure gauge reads 50 bar
